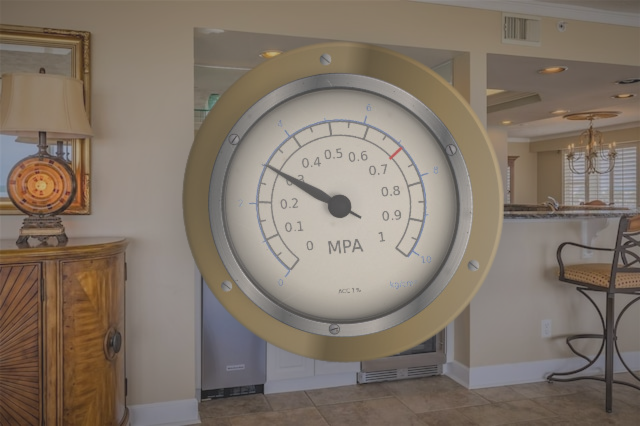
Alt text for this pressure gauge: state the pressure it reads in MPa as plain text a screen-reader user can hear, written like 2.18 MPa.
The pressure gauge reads 0.3 MPa
